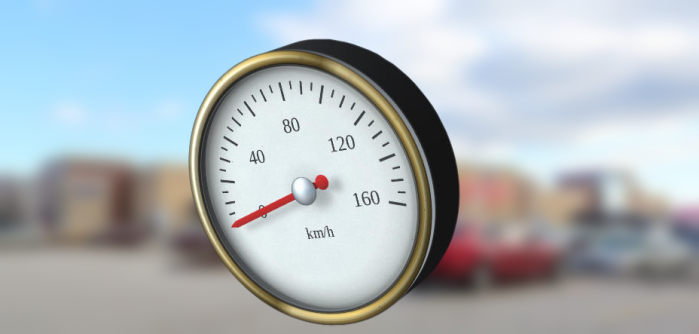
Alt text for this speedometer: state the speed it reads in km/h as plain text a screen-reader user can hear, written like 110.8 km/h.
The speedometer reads 0 km/h
